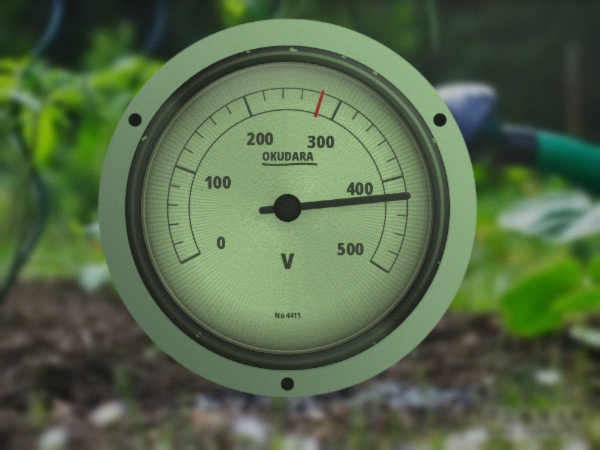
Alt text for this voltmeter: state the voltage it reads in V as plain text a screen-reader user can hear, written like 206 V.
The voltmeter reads 420 V
